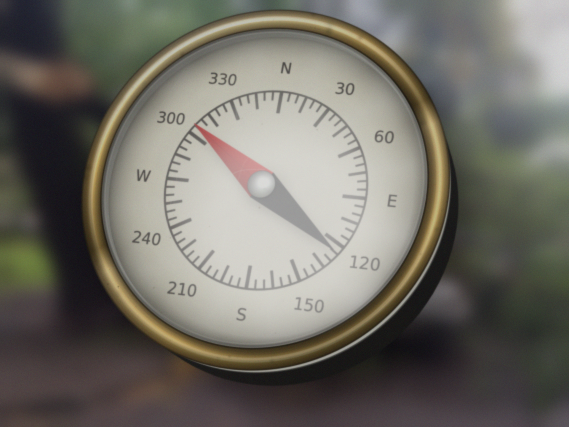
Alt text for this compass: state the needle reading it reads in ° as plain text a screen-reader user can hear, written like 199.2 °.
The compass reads 305 °
